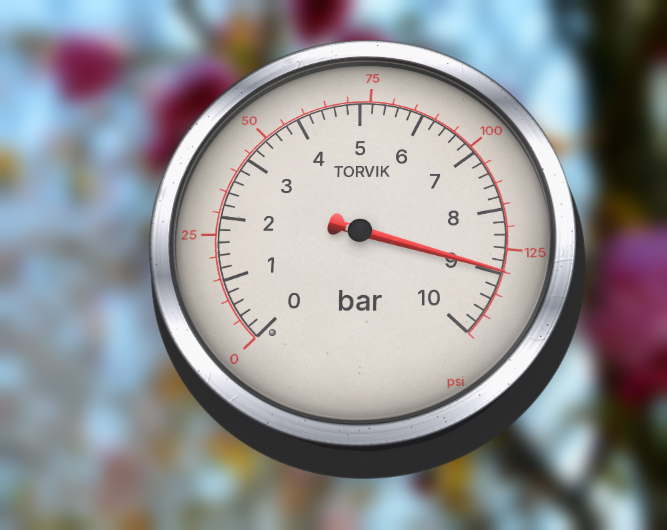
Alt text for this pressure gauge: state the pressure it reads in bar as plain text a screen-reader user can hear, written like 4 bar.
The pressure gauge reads 9 bar
